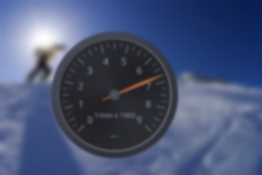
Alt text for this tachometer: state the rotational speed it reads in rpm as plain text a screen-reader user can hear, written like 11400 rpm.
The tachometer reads 6750 rpm
